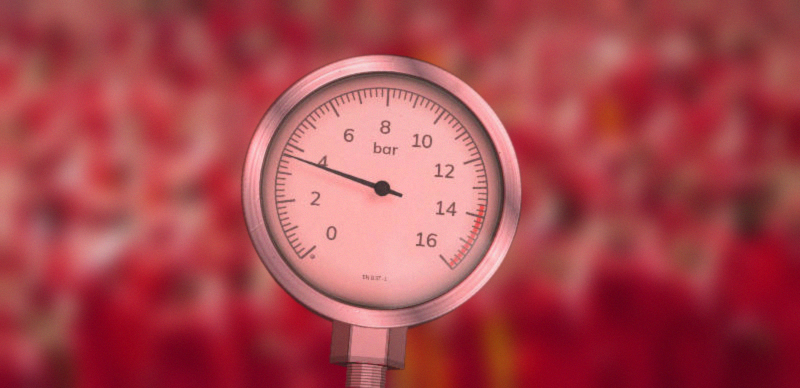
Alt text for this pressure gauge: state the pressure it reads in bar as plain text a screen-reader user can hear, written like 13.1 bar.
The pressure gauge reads 3.6 bar
